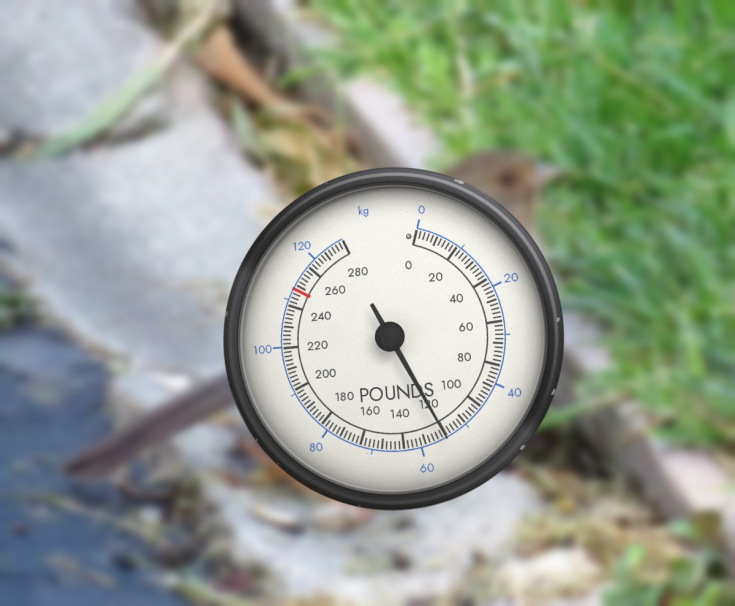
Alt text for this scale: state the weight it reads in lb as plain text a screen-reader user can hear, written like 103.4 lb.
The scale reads 120 lb
